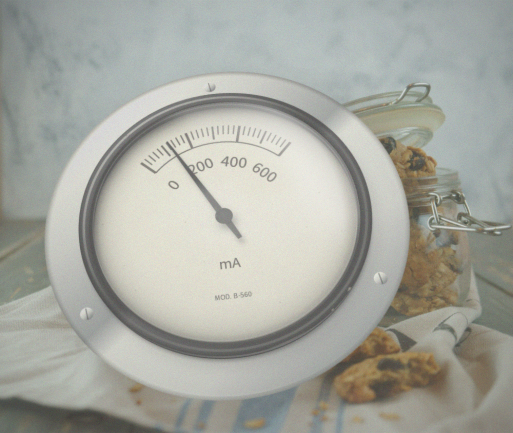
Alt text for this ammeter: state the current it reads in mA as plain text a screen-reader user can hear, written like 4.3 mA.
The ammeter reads 120 mA
